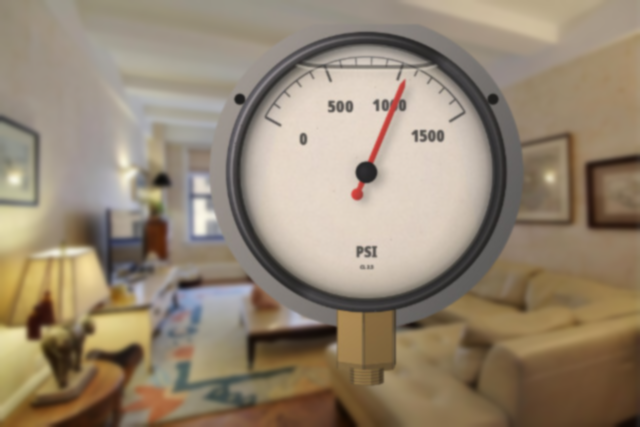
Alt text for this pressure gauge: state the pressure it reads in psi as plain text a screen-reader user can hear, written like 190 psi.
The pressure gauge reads 1050 psi
